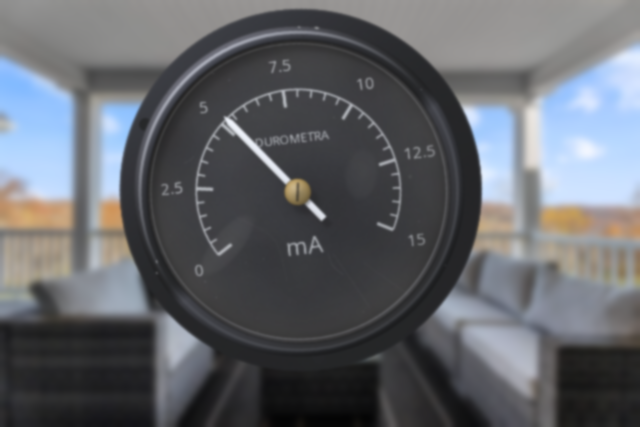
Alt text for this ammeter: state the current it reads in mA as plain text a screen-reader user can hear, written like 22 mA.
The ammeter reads 5.25 mA
